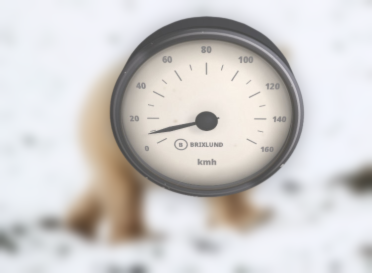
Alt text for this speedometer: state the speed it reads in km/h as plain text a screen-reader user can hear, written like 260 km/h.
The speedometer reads 10 km/h
